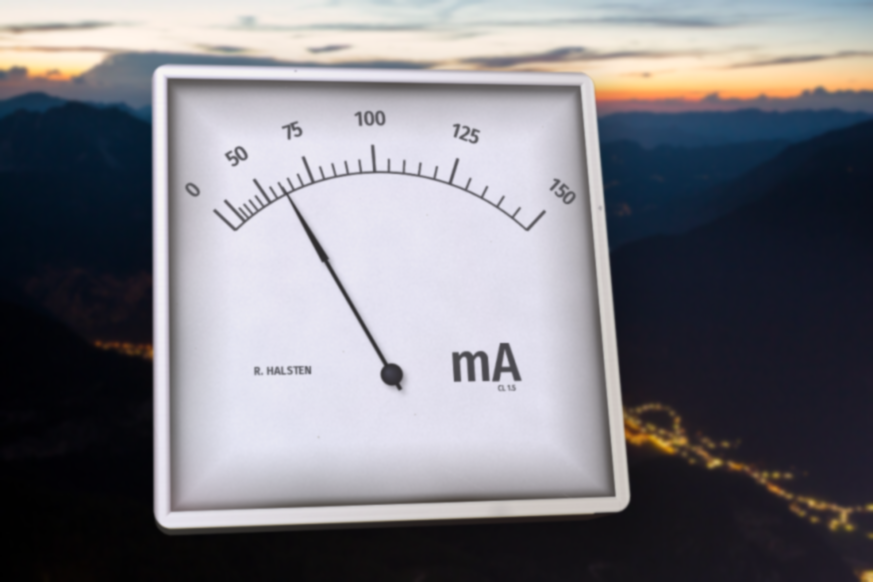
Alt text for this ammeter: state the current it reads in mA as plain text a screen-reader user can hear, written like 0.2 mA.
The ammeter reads 60 mA
